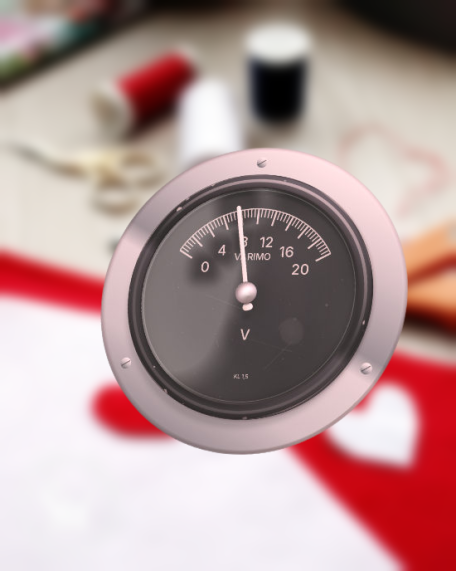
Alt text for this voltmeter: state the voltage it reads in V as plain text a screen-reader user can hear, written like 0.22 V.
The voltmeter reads 8 V
